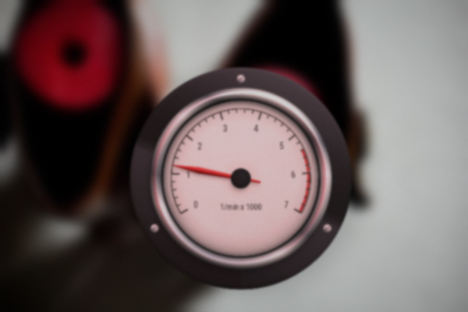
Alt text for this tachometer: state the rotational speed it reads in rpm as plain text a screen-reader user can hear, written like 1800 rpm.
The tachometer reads 1200 rpm
